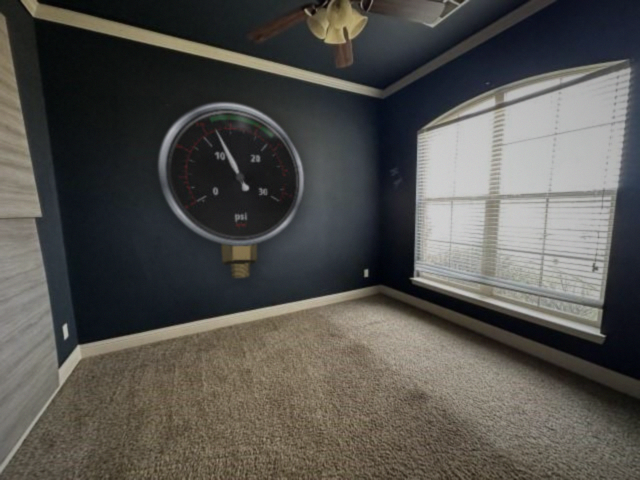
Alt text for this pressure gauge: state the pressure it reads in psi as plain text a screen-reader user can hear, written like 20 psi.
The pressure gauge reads 12 psi
